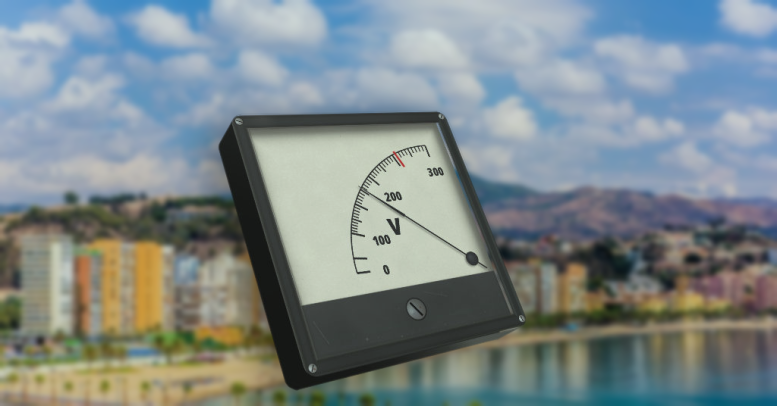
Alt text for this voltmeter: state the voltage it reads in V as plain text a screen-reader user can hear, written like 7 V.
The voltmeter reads 175 V
